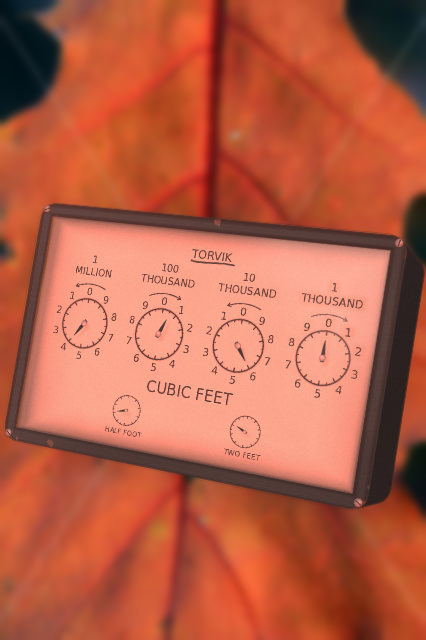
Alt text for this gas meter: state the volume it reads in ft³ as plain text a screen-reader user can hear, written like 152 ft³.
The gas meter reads 406000 ft³
